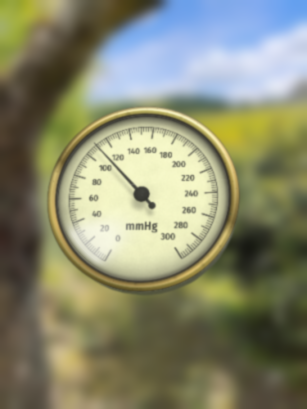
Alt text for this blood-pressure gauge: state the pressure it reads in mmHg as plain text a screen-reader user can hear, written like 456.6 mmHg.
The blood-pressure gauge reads 110 mmHg
